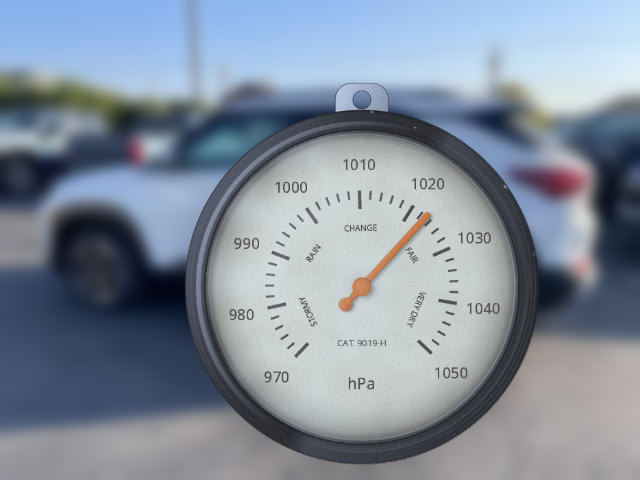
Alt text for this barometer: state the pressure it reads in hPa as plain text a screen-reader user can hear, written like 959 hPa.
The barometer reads 1023 hPa
